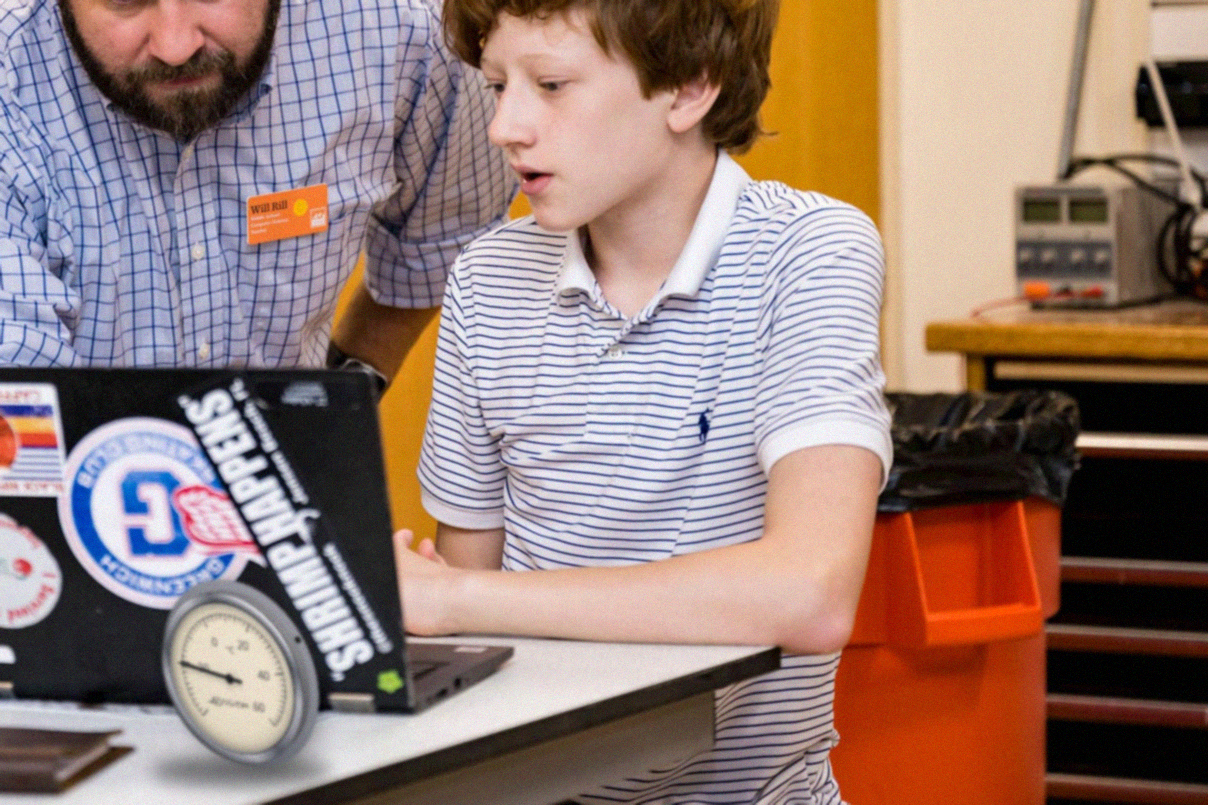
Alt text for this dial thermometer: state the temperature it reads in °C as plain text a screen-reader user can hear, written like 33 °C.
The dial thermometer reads -20 °C
